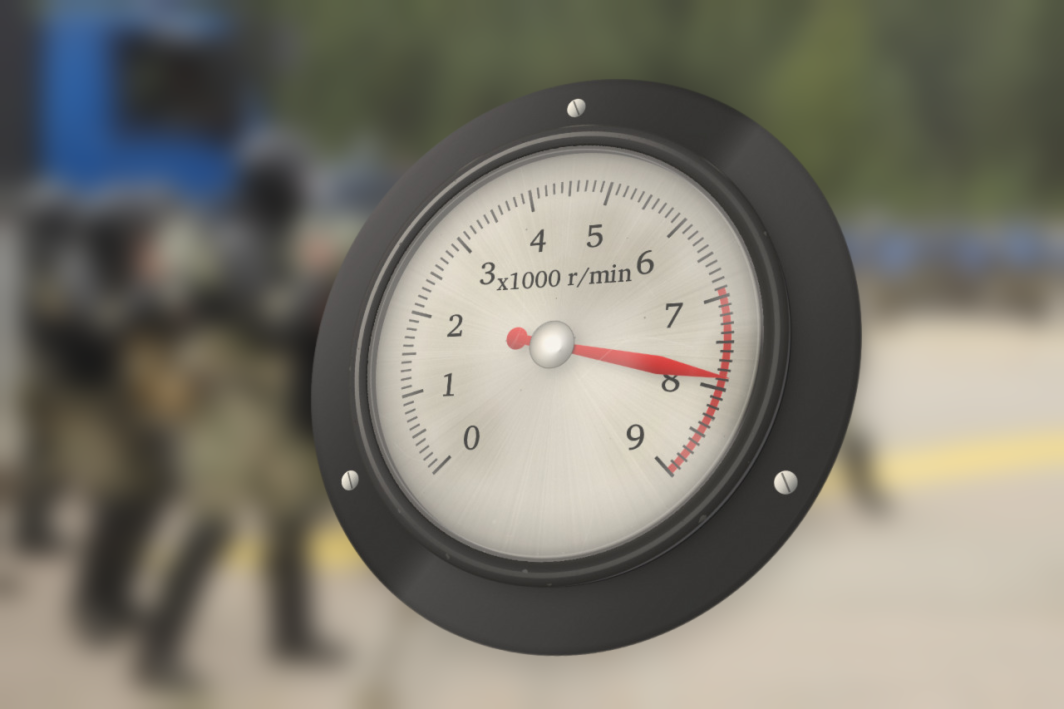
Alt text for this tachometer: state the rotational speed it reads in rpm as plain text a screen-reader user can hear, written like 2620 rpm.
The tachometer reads 7900 rpm
